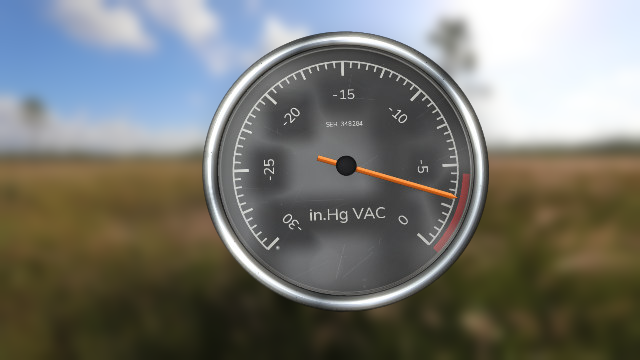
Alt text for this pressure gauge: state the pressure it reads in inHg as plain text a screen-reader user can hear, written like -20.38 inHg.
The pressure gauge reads -3 inHg
